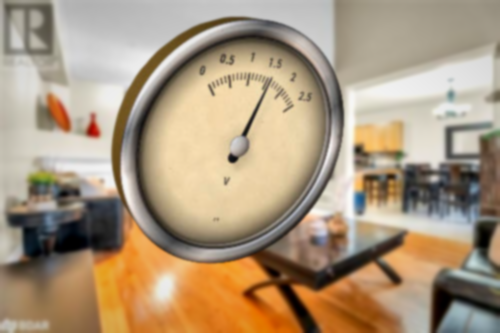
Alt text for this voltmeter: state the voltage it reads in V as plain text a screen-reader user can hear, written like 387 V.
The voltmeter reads 1.5 V
